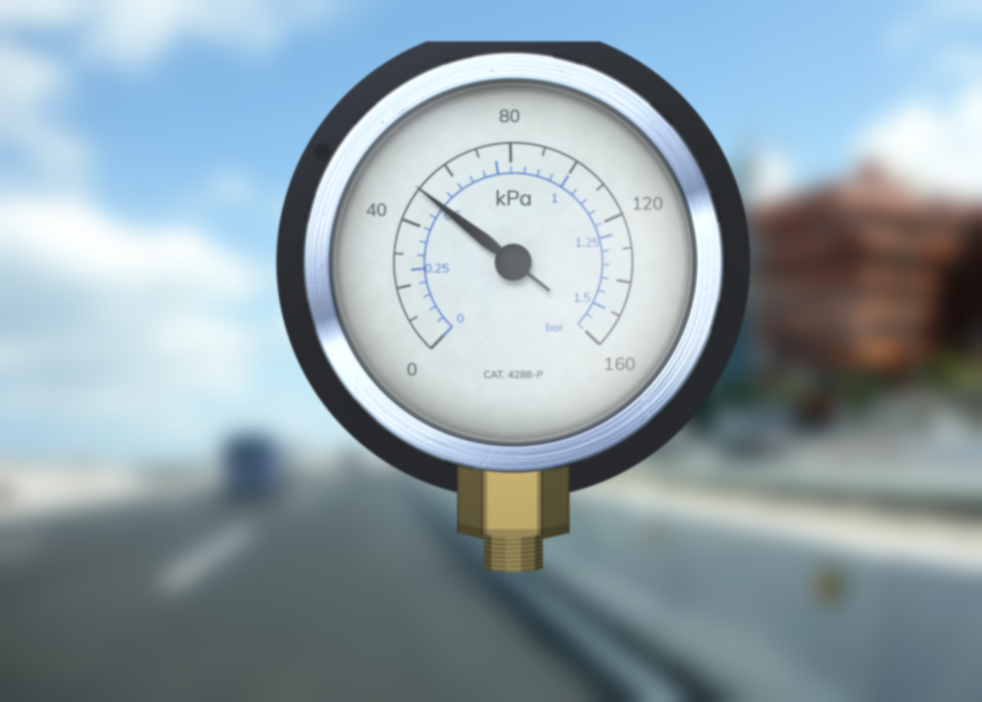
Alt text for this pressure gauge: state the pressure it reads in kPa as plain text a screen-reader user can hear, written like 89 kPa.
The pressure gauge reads 50 kPa
